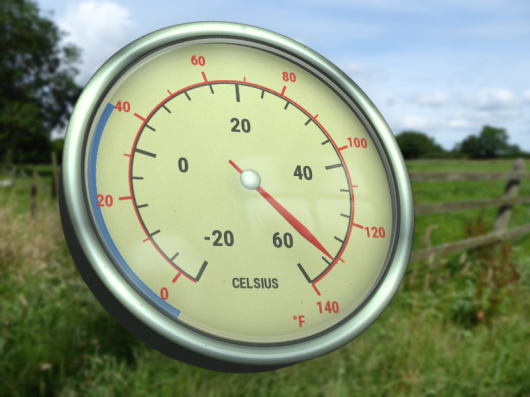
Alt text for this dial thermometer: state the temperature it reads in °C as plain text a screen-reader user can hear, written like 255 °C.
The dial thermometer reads 56 °C
